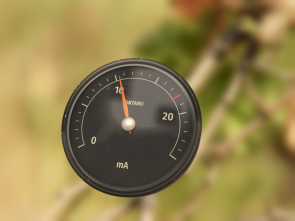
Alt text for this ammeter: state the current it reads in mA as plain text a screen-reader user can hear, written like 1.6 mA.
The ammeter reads 10.5 mA
